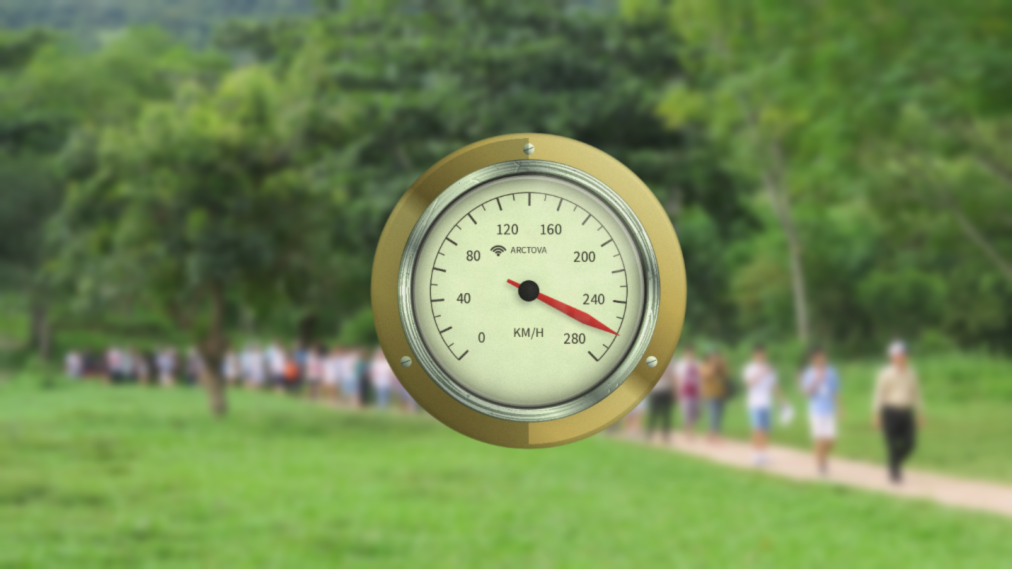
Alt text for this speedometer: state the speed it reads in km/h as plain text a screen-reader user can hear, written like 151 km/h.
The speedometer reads 260 km/h
